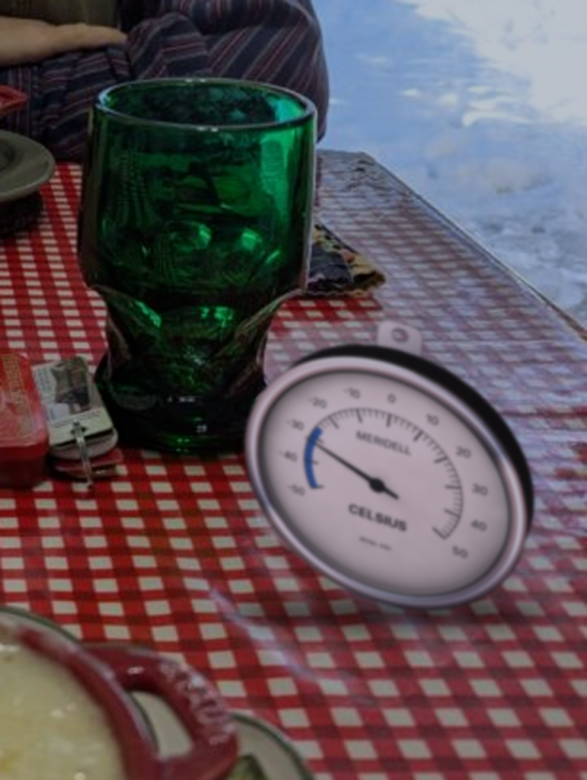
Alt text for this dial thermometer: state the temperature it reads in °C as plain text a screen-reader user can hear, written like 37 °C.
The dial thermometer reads -30 °C
